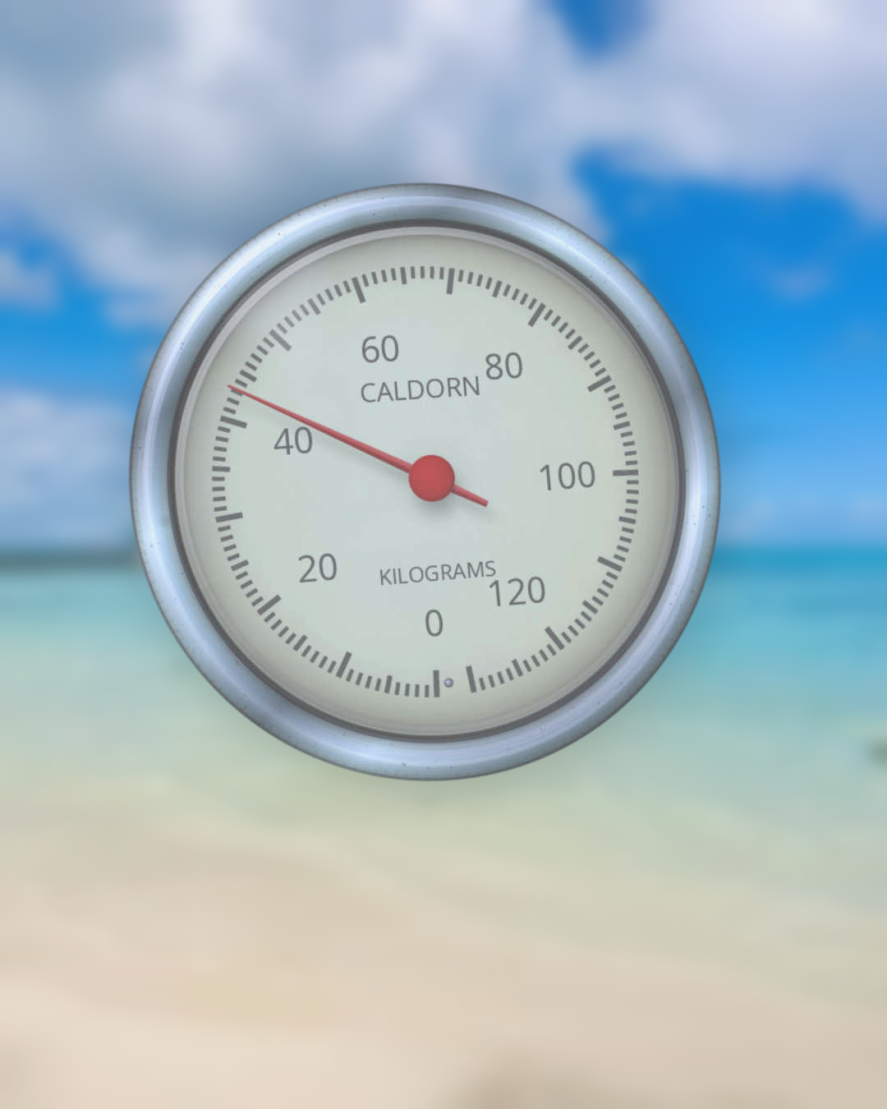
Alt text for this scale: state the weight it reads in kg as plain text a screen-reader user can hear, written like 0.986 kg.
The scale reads 43 kg
